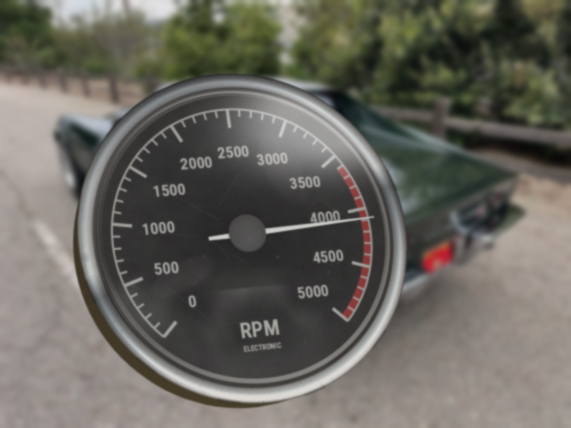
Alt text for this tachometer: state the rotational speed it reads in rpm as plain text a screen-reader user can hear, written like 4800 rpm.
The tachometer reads 4100 rpm
